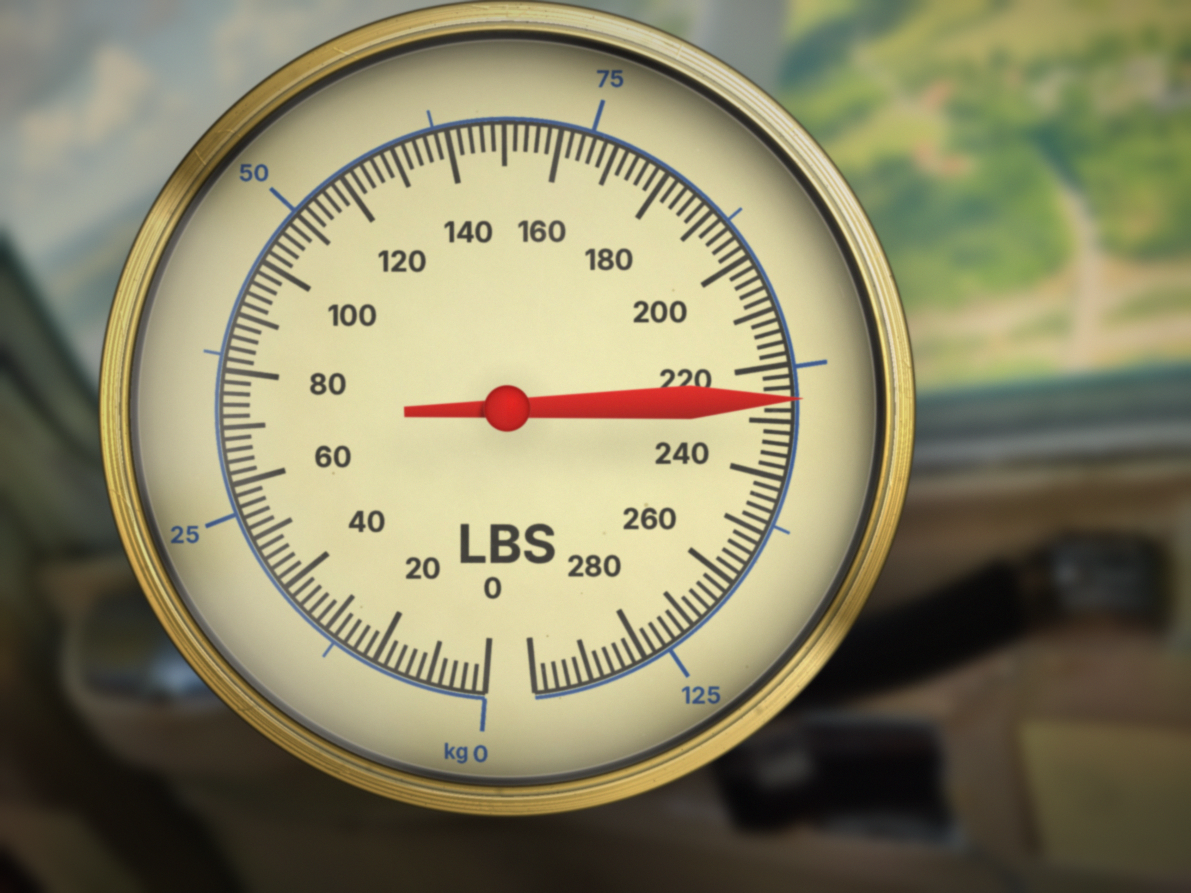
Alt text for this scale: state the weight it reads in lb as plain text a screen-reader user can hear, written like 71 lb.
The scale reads 226 lb
